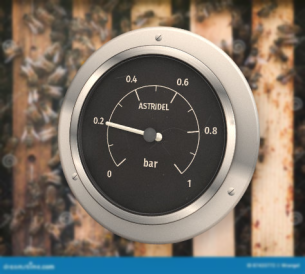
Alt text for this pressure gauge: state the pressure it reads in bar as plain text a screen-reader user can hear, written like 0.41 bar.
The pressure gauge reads 0.2 bar
